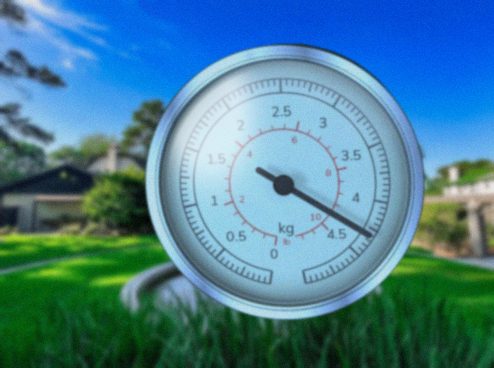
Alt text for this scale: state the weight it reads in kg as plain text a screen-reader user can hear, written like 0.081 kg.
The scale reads 4.3 kg
